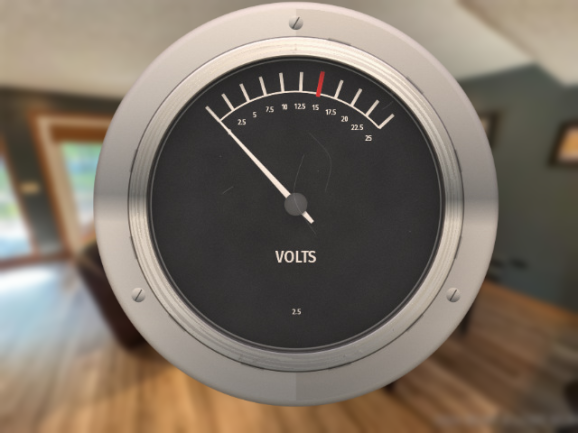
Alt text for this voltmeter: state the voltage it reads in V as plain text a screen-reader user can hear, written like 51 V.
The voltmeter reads 0 V
